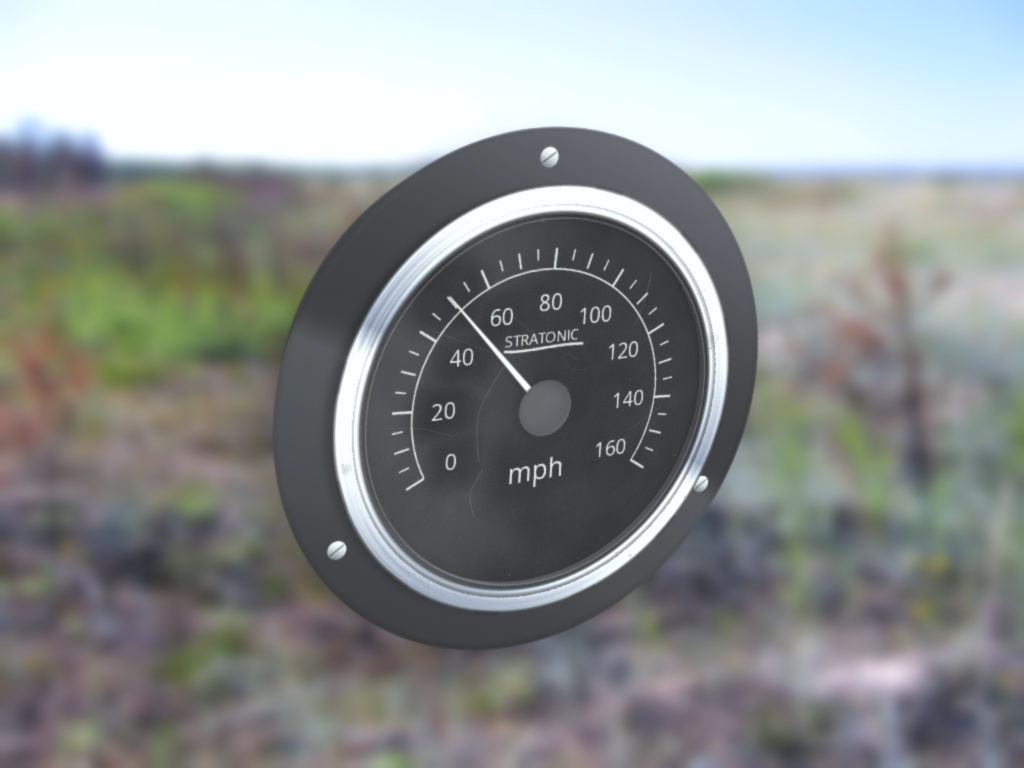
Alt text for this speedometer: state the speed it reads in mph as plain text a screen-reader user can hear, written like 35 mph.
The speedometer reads 50 mph
